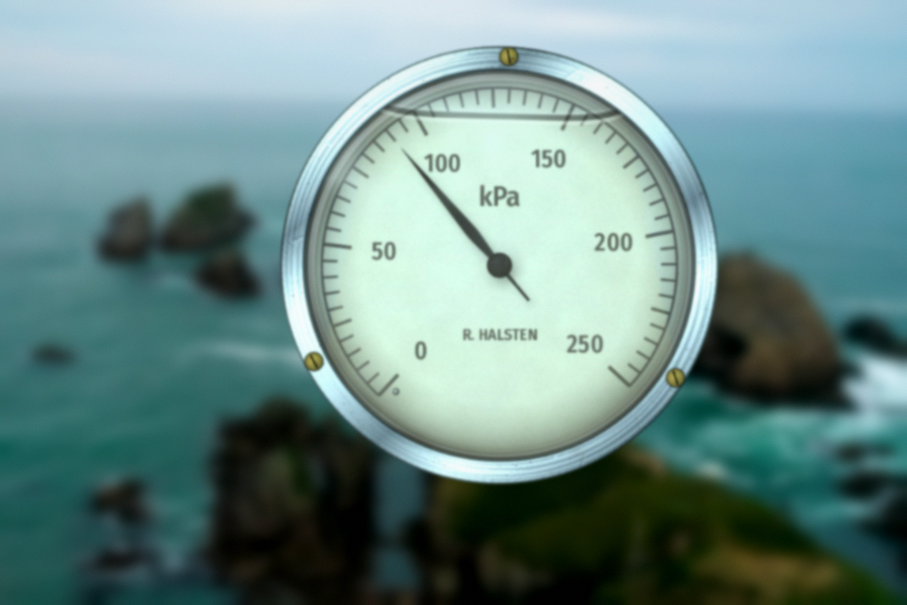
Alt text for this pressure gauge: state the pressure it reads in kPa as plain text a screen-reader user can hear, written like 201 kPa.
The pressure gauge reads 90 kPa
